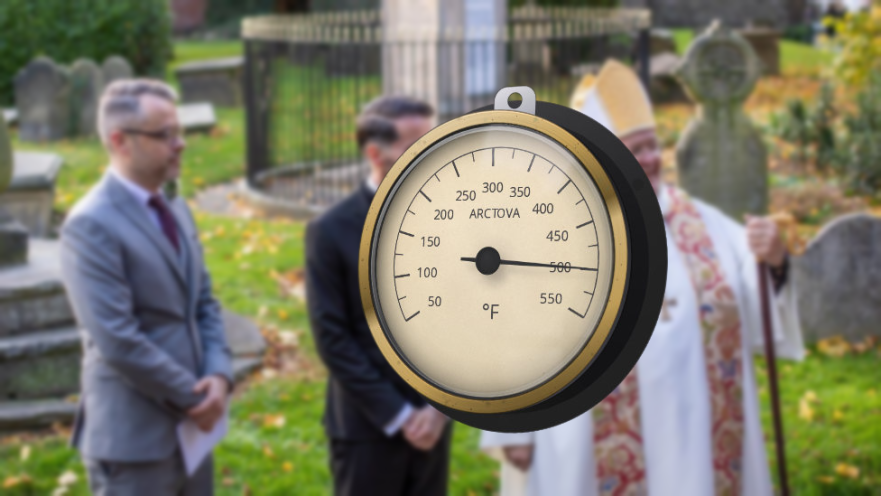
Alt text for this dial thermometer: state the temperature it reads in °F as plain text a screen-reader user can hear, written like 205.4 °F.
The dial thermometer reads 500 °F
